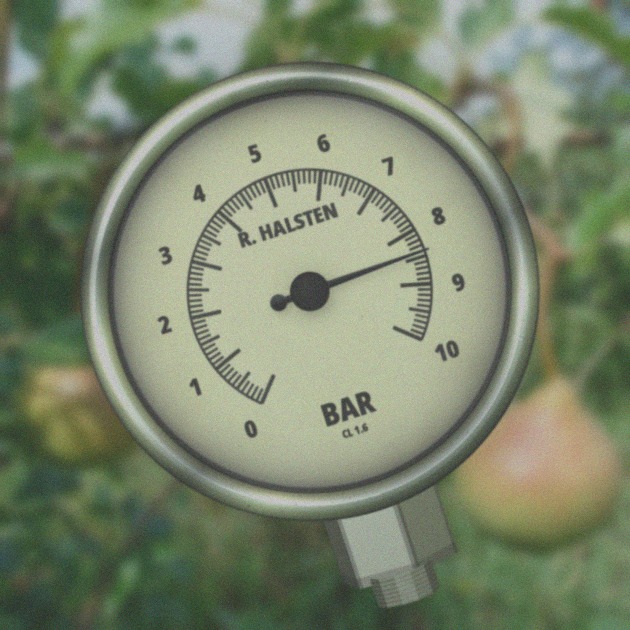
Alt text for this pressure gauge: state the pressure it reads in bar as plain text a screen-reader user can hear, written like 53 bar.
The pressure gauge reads 8.4 bar
